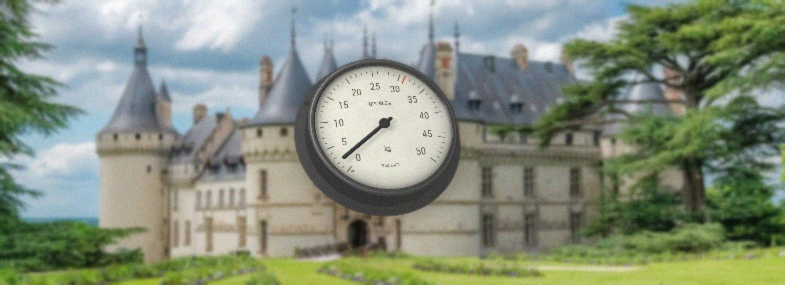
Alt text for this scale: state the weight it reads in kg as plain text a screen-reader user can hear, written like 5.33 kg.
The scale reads 2 kg
